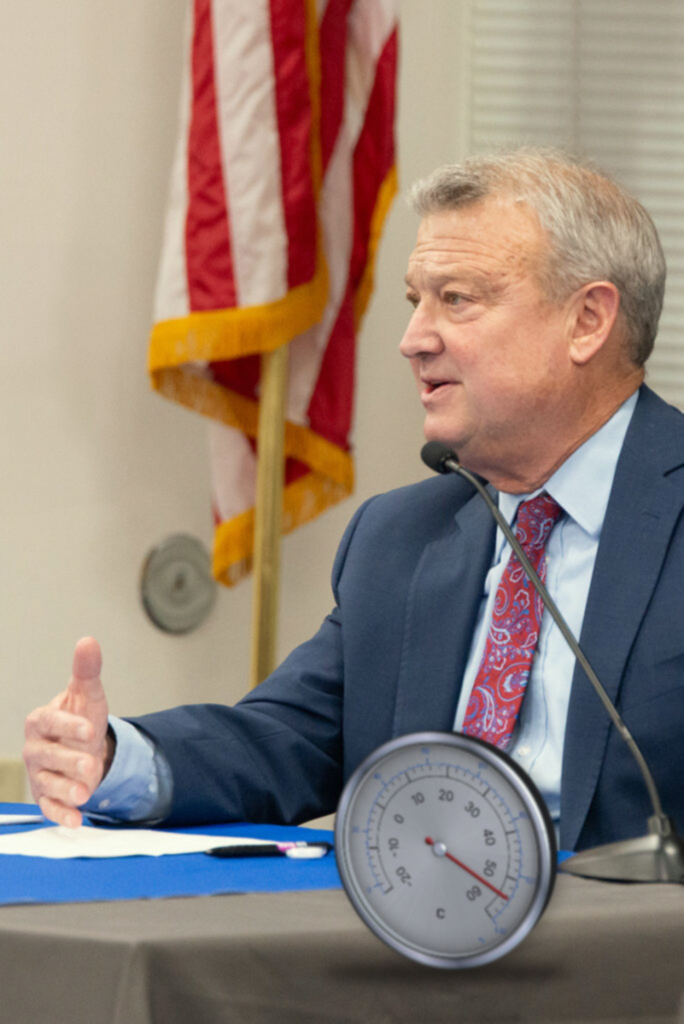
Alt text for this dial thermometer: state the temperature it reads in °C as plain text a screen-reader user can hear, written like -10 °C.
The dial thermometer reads 54 °C
